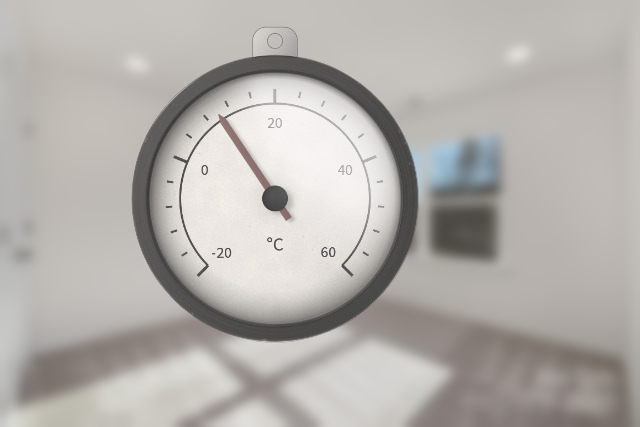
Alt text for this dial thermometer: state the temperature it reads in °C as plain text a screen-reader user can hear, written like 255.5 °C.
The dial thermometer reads 10 °C
